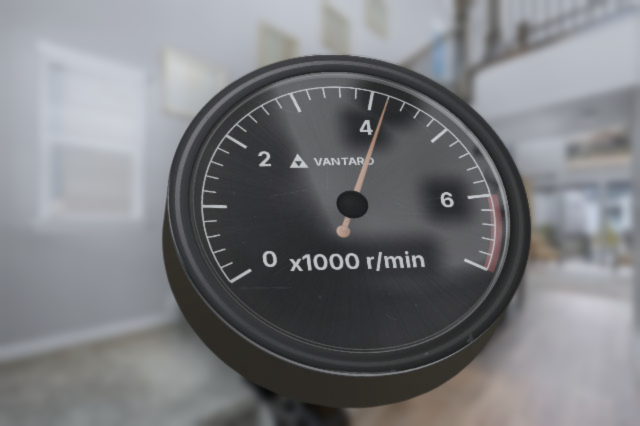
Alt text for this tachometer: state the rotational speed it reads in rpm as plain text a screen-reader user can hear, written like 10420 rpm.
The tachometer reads 4200 rpm
